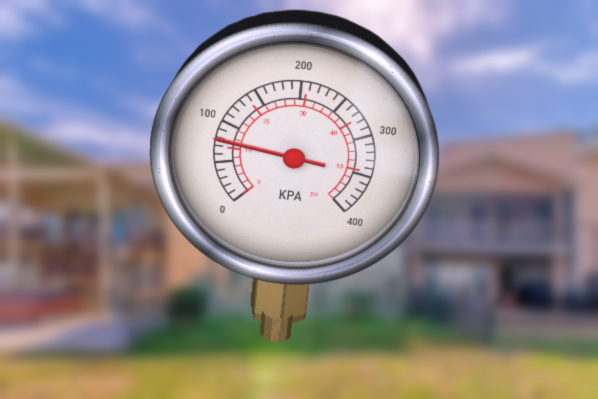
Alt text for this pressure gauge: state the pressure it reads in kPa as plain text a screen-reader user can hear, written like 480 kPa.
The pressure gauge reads 80 kPa
